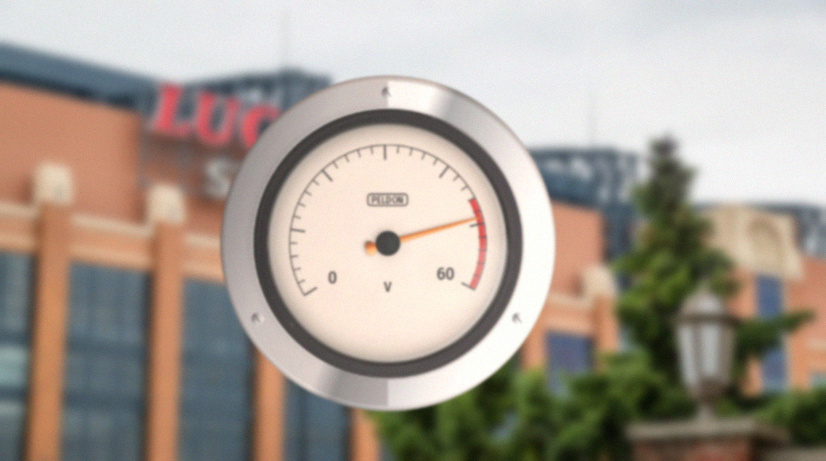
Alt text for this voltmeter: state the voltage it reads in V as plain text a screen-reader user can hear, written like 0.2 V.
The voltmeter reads 49 V
